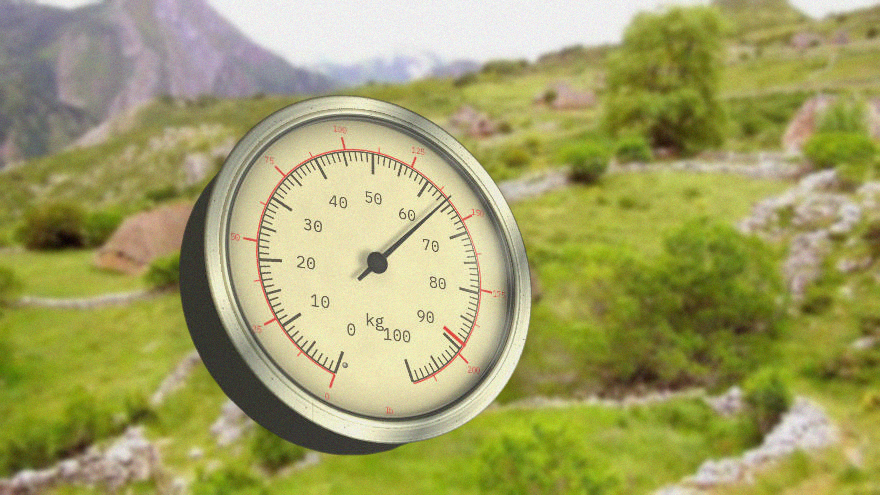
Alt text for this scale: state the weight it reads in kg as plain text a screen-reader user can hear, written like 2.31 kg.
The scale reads 64 kg
